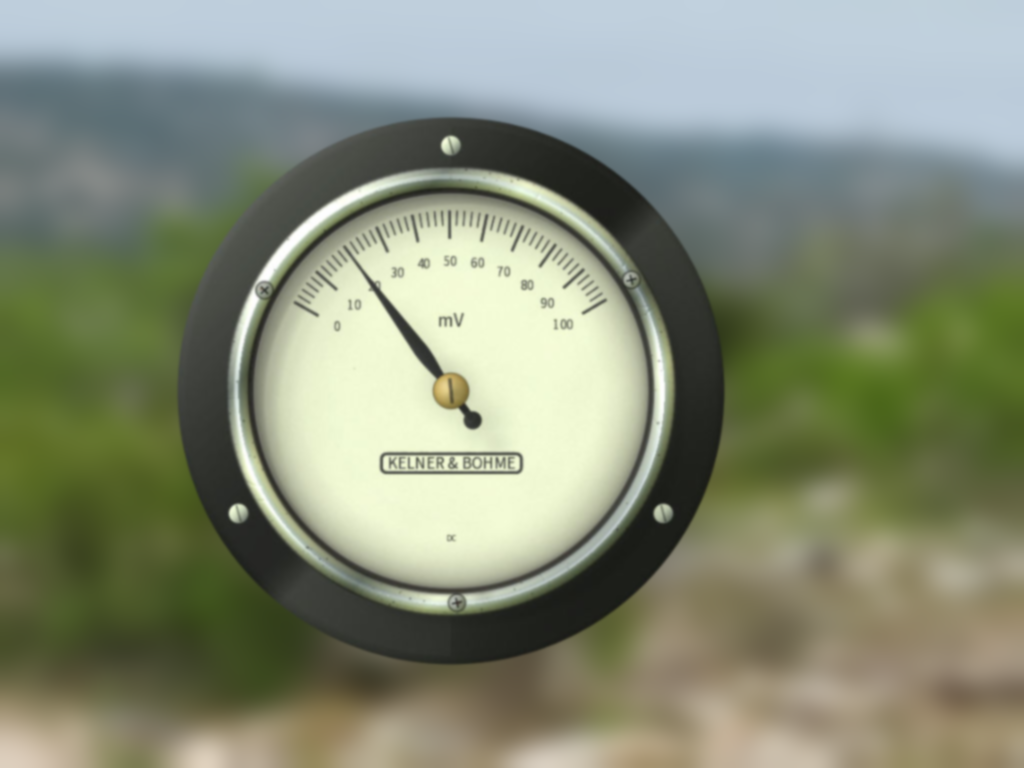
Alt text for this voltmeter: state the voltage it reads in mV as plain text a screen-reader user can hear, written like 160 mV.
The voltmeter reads 20 mV
